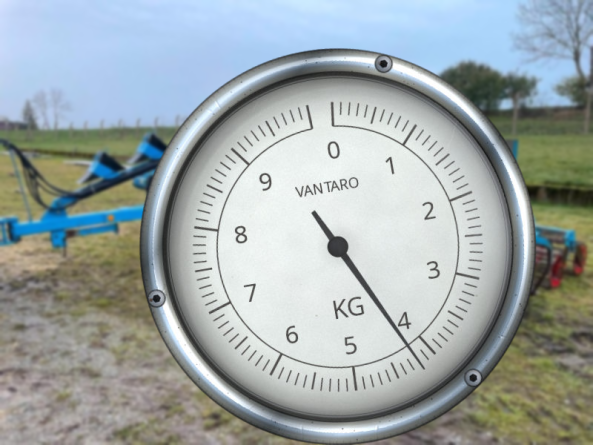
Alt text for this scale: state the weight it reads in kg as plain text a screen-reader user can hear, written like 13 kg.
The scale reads 4.2 kg
